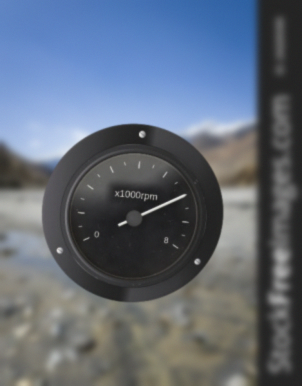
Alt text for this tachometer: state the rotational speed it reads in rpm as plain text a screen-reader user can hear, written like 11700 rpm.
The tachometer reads 6000 rpm
